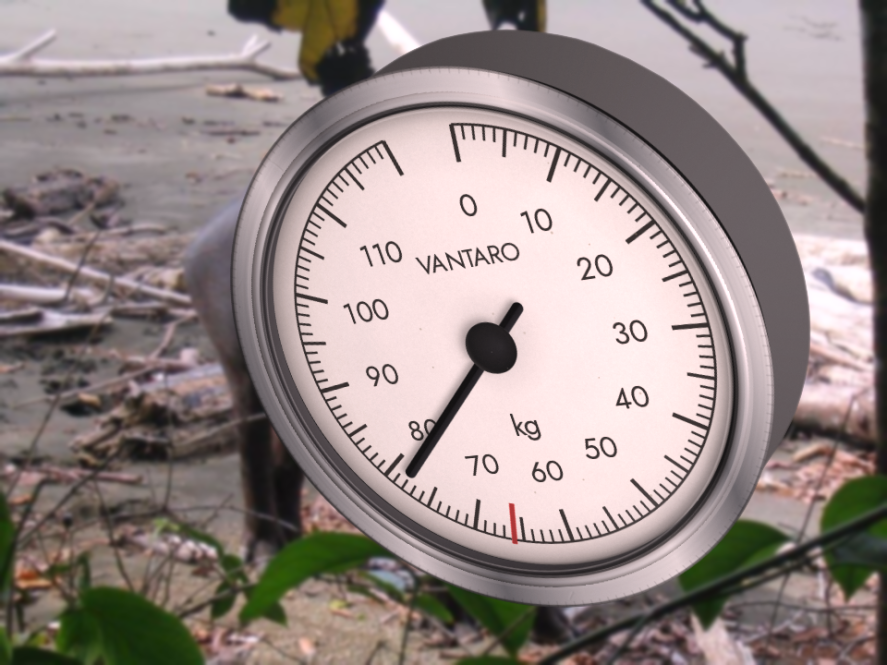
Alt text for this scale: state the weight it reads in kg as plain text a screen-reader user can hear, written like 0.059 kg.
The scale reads 78 kg
